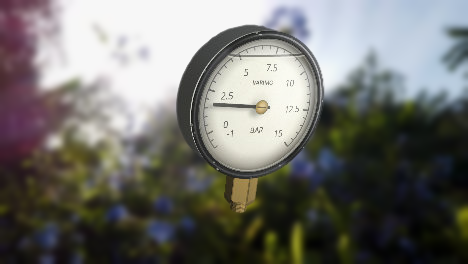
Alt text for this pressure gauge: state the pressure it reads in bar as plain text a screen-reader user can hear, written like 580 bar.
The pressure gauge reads 1.75 bar
